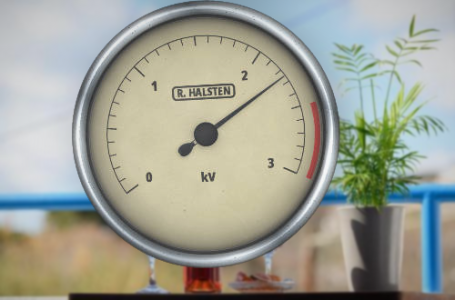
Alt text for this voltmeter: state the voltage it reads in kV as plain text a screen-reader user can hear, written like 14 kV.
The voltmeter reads 2.25 kV
